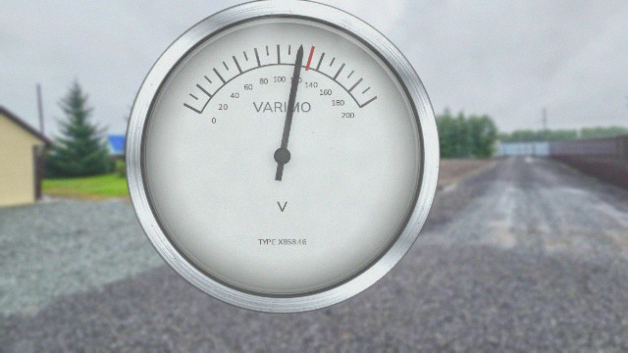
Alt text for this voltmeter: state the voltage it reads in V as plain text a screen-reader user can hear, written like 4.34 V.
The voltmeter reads 120 V
